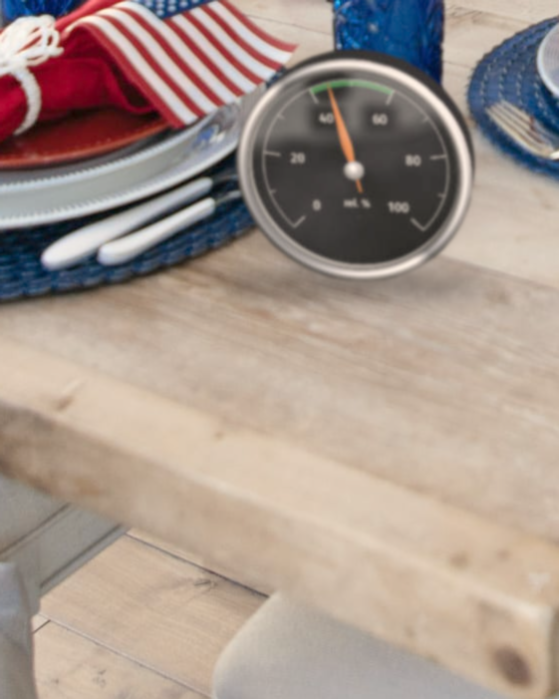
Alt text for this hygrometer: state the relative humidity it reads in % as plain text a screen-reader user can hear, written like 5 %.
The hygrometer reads 45 %
